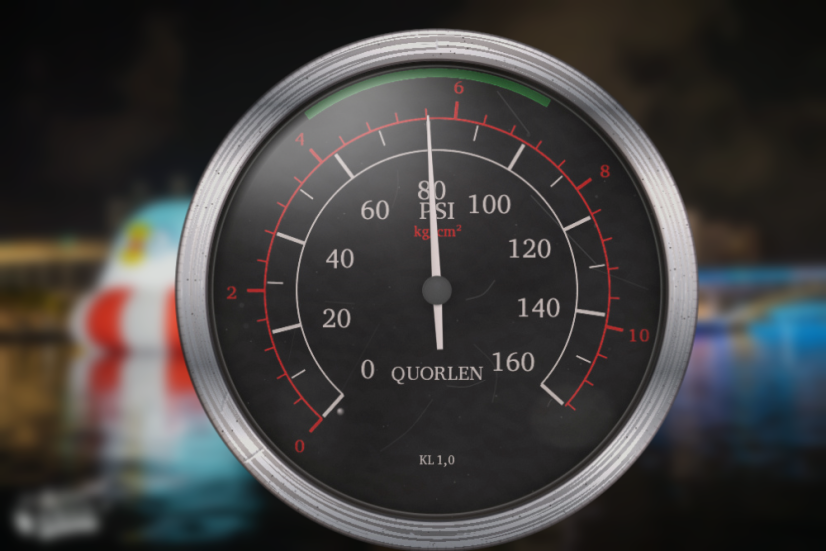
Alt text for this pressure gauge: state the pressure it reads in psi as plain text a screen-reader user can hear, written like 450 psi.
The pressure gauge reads 80 psi
